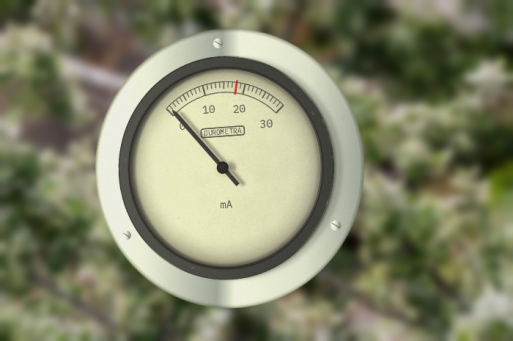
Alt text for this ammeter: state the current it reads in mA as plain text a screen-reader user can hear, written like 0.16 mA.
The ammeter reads 1 mA
